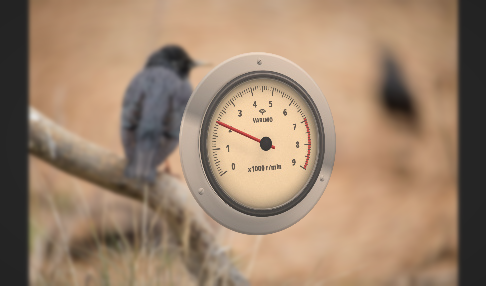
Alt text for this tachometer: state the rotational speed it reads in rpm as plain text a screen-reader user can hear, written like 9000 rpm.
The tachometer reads 2000 rpm
